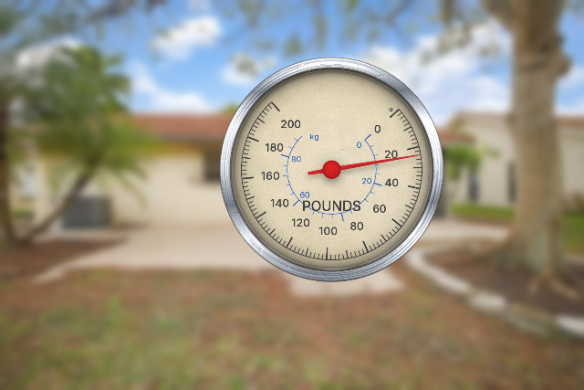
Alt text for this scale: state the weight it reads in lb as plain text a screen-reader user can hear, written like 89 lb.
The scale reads 24 lb
